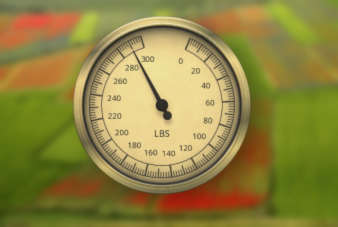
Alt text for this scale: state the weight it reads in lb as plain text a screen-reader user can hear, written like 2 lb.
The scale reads 290 lb
